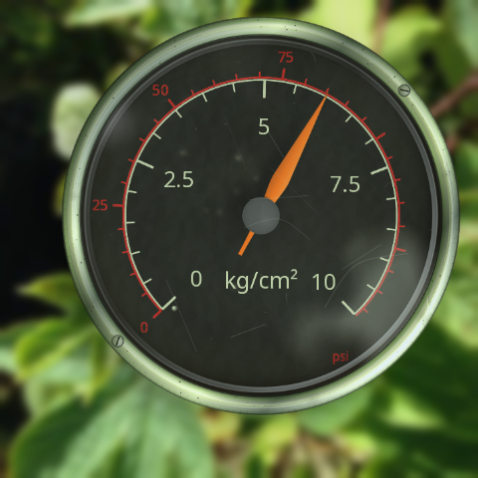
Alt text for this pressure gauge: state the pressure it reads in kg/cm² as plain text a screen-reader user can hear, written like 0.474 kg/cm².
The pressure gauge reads 6 kg/cm²
